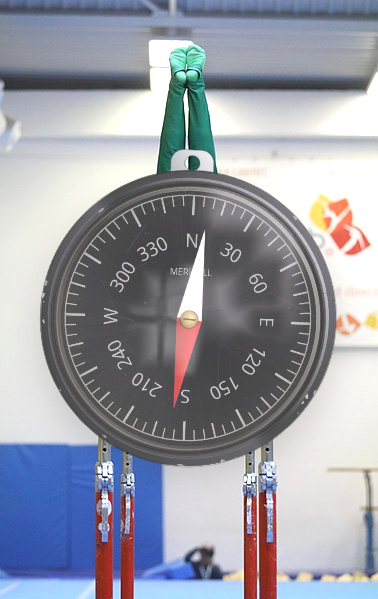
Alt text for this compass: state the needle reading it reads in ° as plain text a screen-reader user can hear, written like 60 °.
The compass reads 187.5 °
